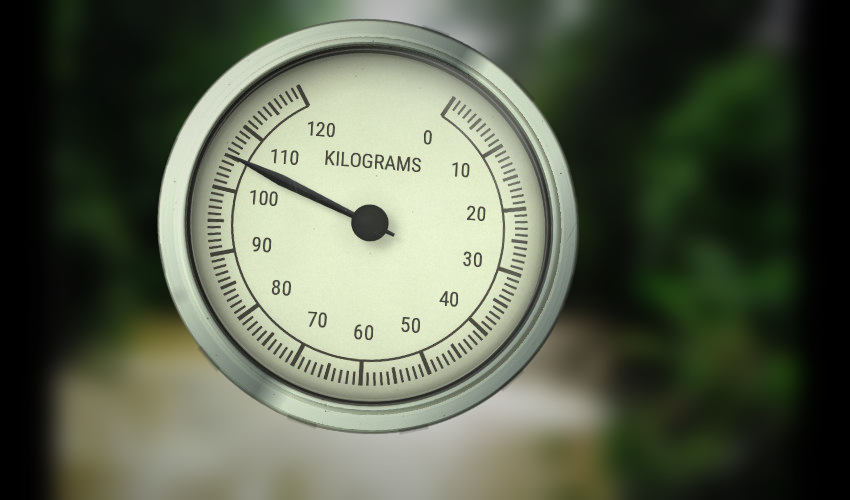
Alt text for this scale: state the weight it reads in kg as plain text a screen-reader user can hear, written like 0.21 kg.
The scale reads 105 kg
